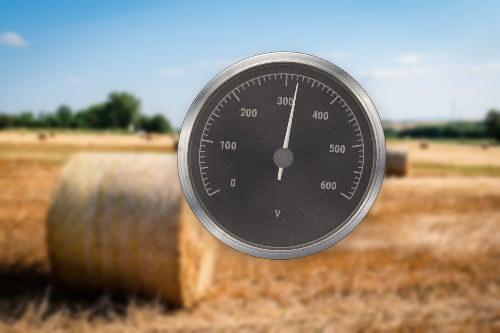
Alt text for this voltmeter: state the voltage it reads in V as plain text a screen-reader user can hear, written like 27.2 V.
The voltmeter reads 320 V
